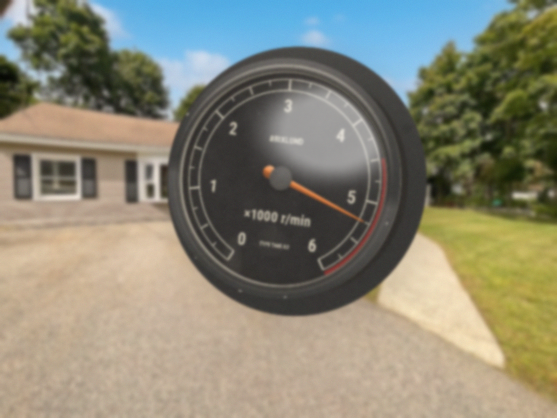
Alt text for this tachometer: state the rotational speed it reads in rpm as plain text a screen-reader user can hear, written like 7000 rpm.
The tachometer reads 5250 rpm
